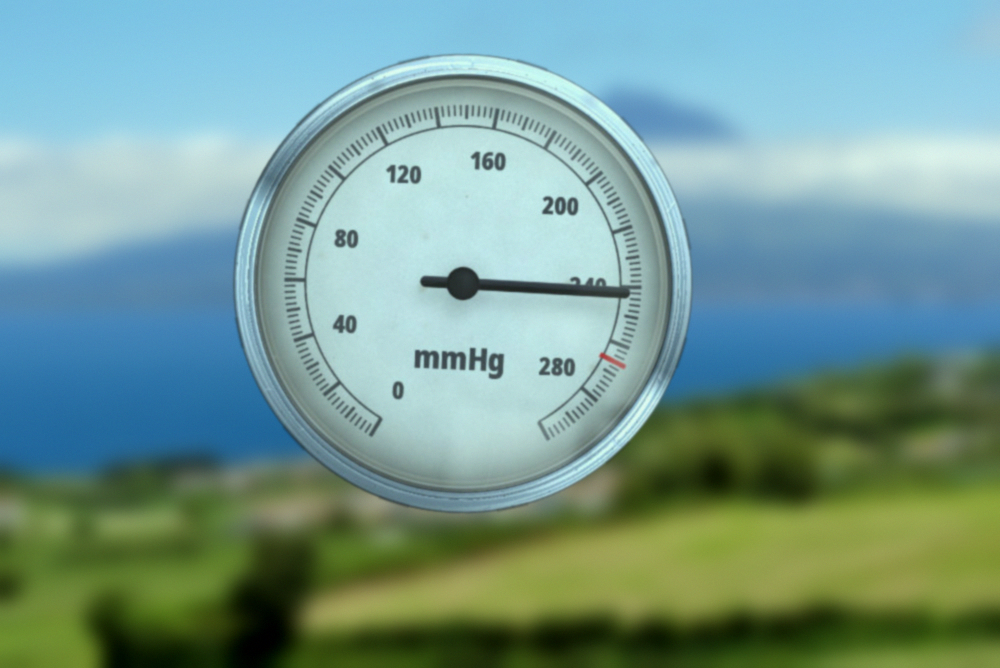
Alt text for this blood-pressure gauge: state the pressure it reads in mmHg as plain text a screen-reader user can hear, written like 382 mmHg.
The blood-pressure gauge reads 242 mmHg
